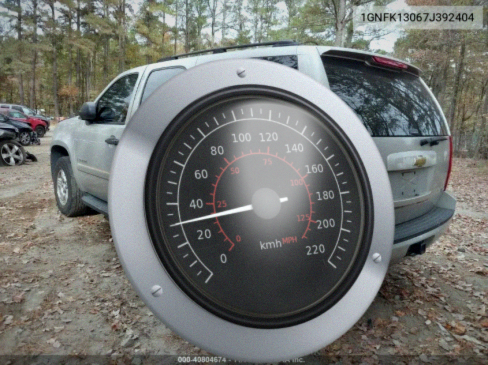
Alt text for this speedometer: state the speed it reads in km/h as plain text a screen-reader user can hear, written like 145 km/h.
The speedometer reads 30 km/h
